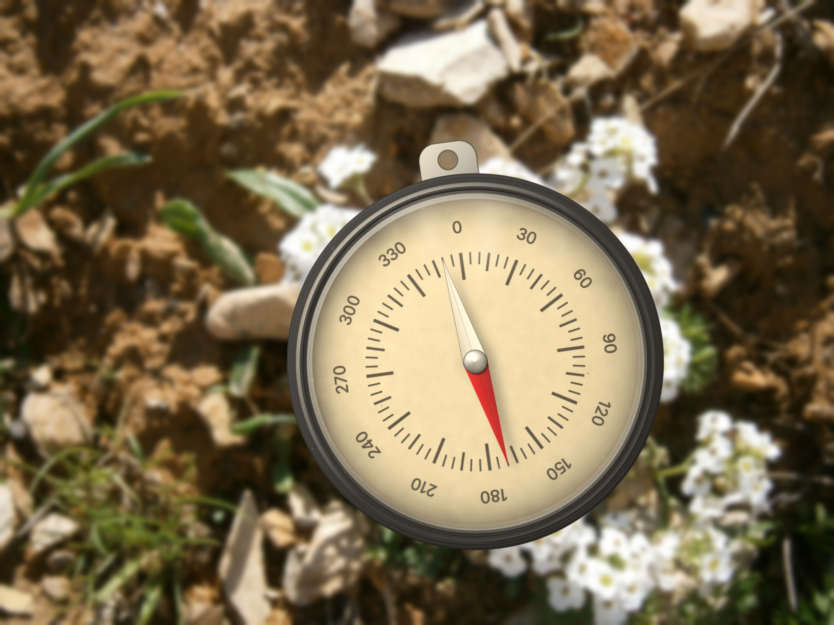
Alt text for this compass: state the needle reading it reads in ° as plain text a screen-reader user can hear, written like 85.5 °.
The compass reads 170 °
